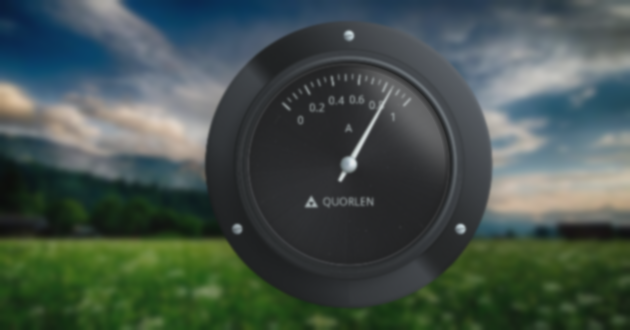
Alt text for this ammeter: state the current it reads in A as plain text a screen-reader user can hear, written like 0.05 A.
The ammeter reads 0.85 A
